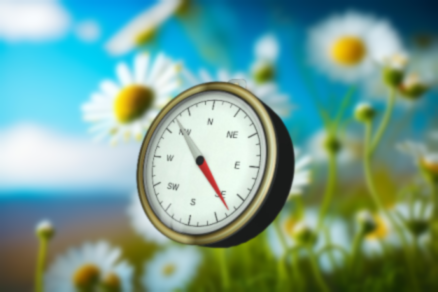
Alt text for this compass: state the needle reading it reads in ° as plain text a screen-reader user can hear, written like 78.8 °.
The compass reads 135 °
